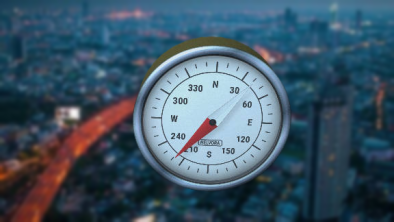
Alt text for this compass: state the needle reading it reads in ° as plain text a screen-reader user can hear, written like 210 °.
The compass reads 220 °
